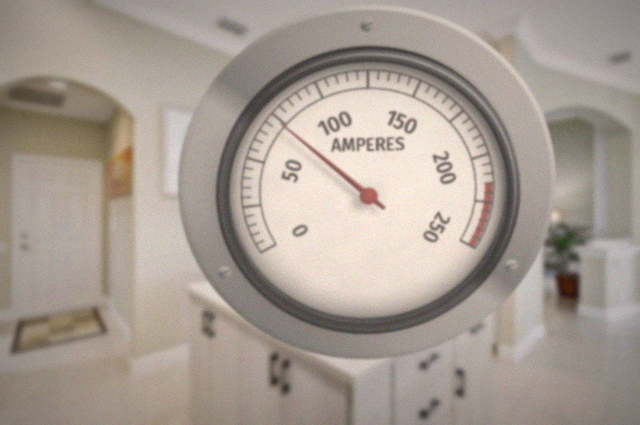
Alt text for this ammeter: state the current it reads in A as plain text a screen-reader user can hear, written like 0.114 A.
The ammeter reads 75 A
